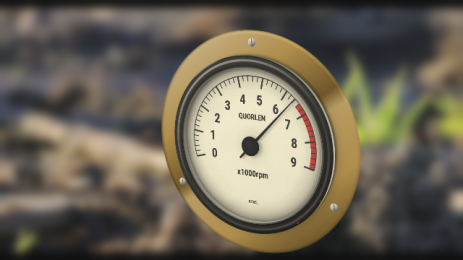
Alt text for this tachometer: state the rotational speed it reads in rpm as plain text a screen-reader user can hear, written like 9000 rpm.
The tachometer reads 6400 rpm
